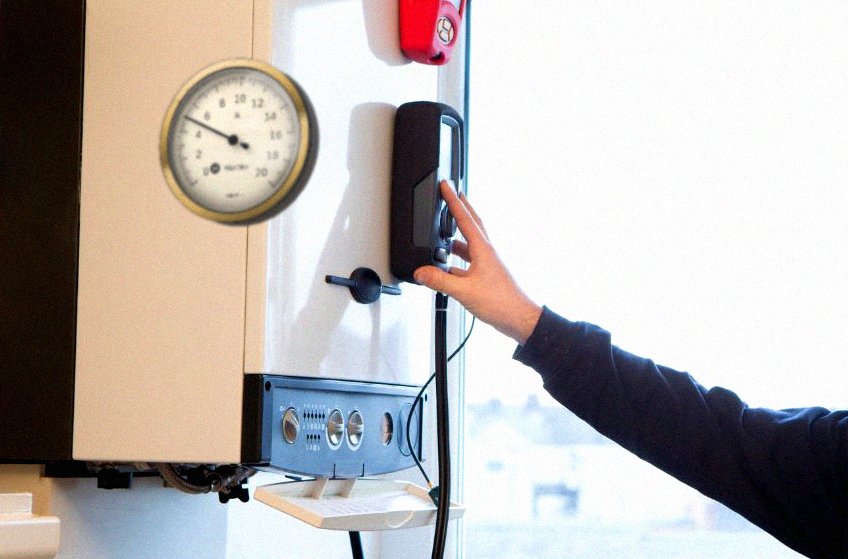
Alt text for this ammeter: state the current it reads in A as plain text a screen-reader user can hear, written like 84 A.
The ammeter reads 5 A
